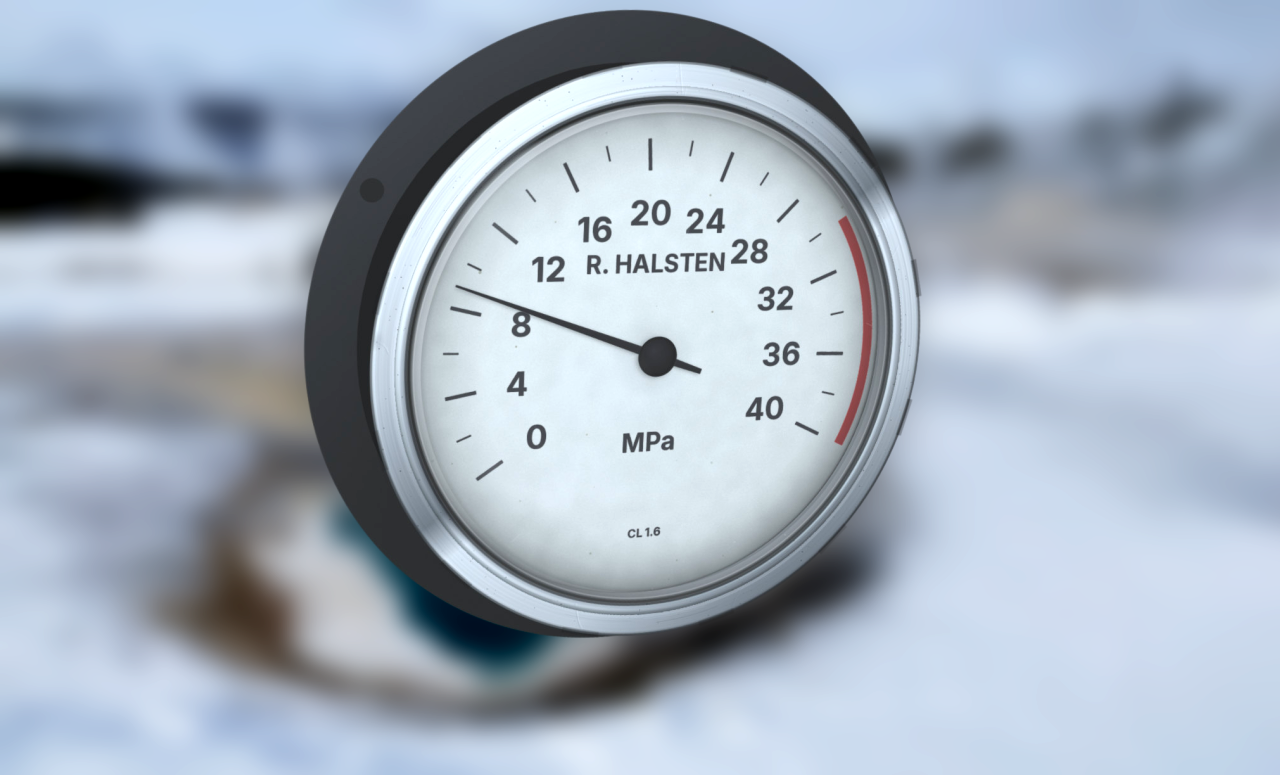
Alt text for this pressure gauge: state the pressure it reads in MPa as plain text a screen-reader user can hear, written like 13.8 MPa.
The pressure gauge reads 9 MPa
